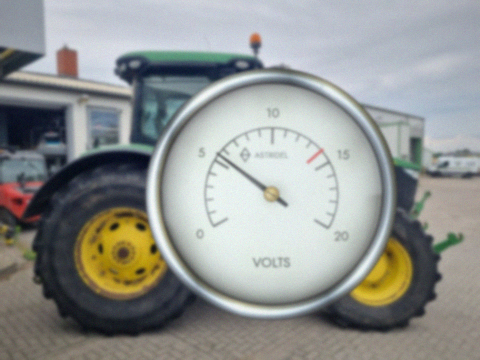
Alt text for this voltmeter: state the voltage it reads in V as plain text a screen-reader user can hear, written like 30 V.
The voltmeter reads 5.5 V
